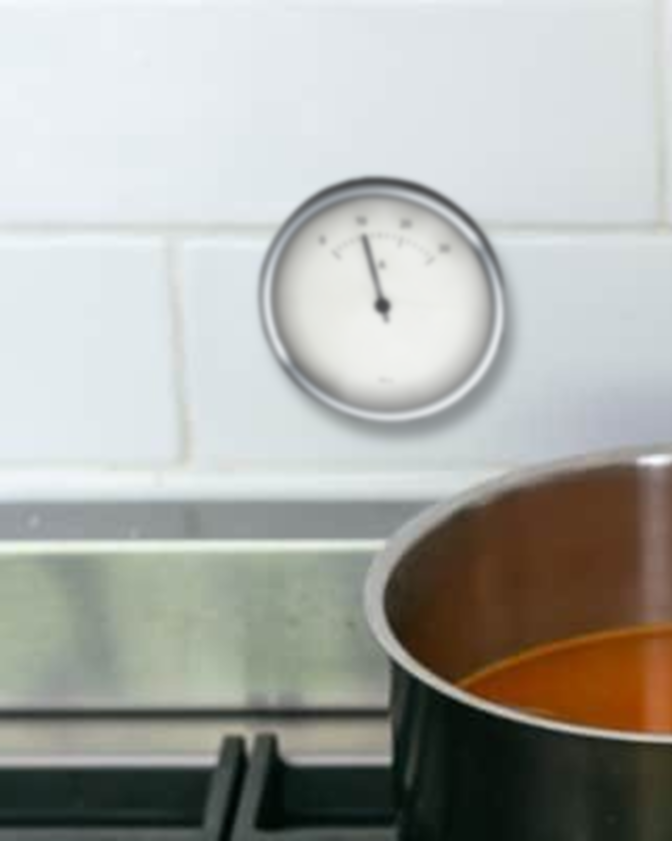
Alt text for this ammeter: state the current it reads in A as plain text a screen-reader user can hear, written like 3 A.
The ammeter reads 10 A
